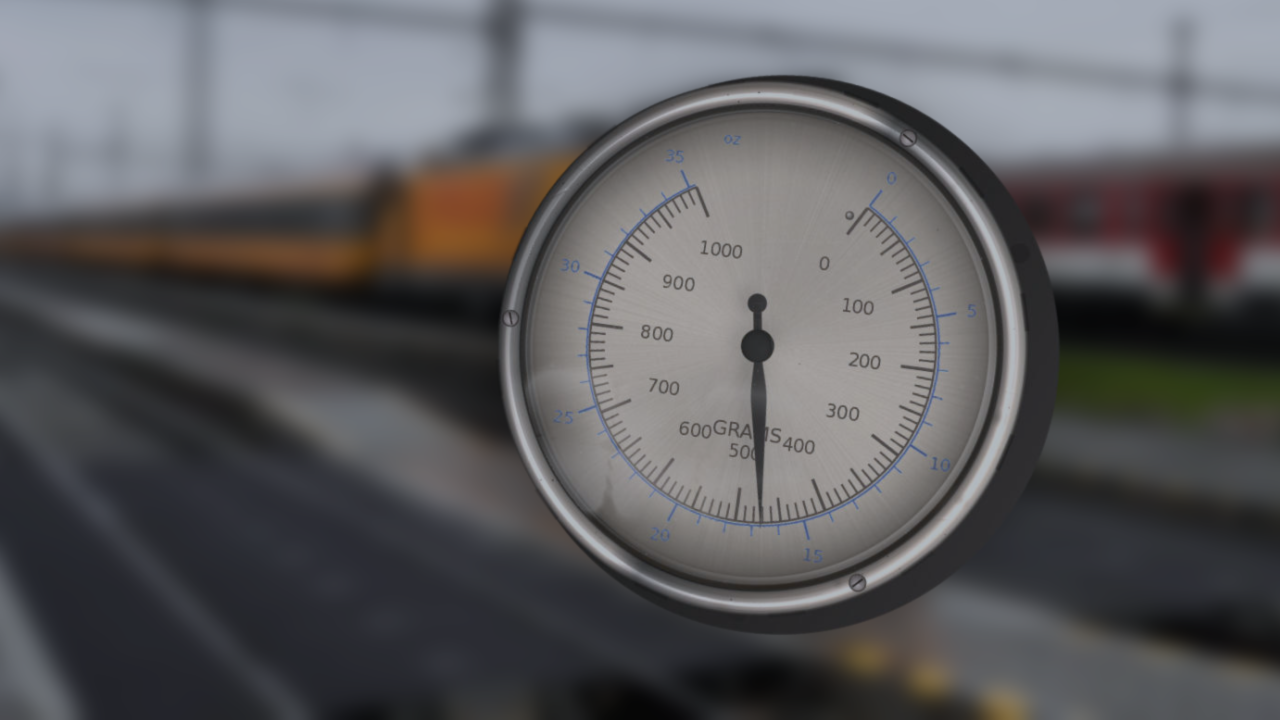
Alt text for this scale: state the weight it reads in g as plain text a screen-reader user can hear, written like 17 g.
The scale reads 470 g
